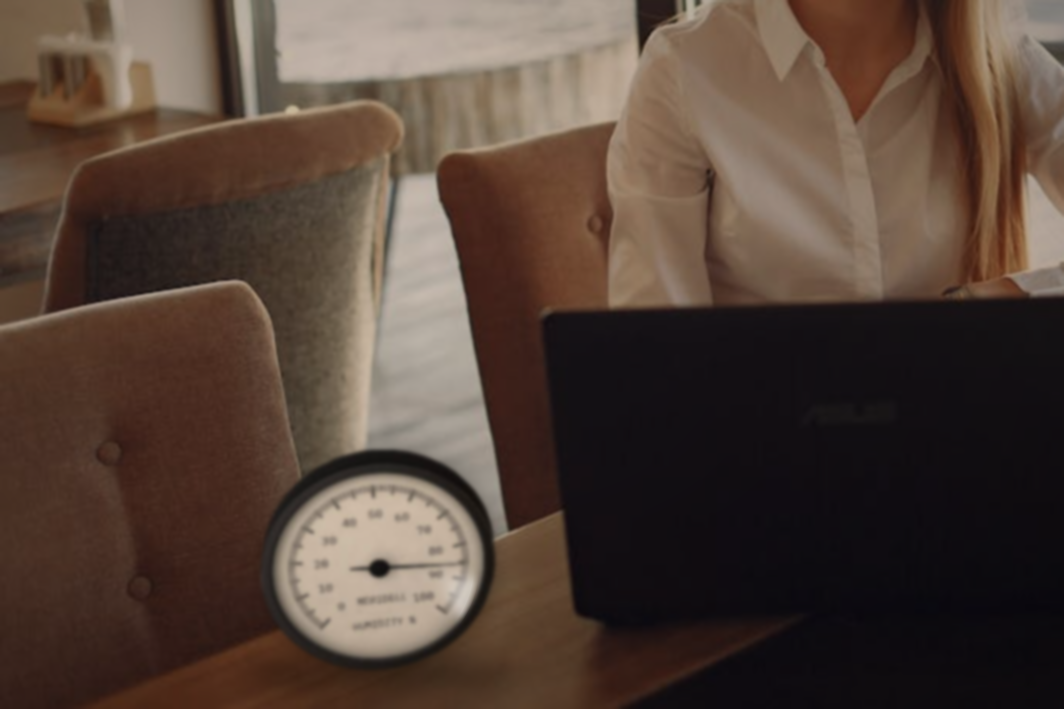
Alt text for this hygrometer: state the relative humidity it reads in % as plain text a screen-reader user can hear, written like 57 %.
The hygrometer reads 85 %
